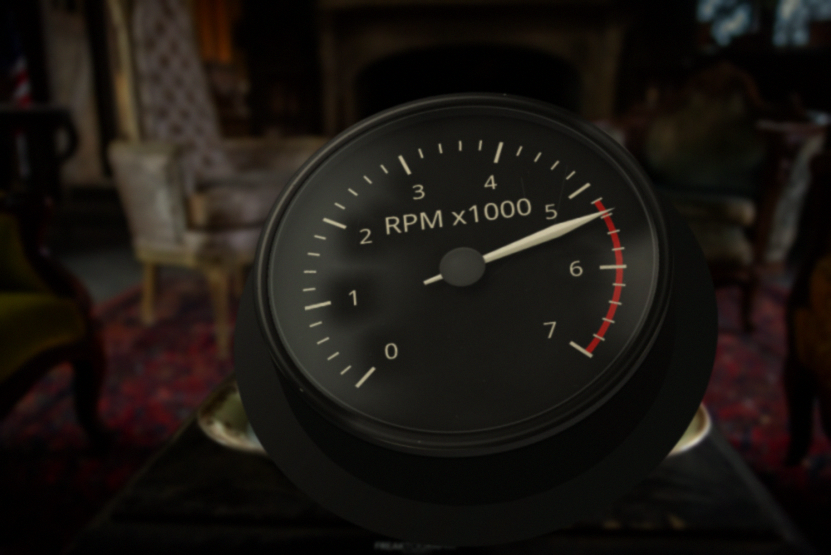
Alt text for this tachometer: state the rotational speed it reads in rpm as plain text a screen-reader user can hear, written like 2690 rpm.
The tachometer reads 5400 rpm
